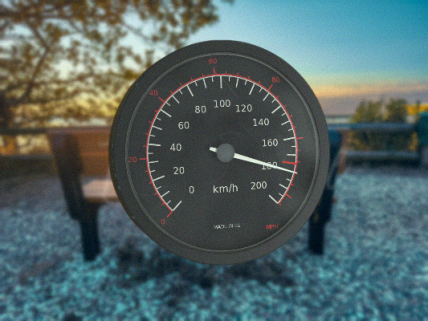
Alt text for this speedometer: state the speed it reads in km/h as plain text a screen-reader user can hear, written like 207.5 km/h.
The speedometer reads 180 km/h
